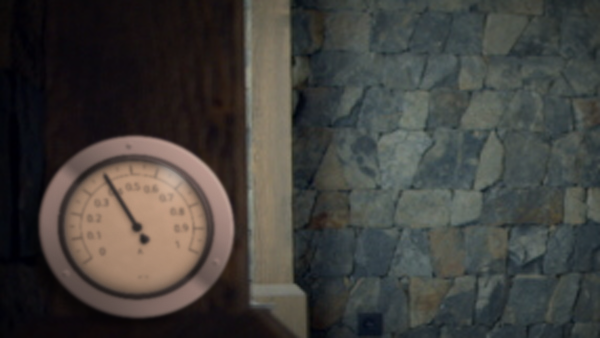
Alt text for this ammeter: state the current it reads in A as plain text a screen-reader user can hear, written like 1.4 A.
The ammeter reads 0.4 A
